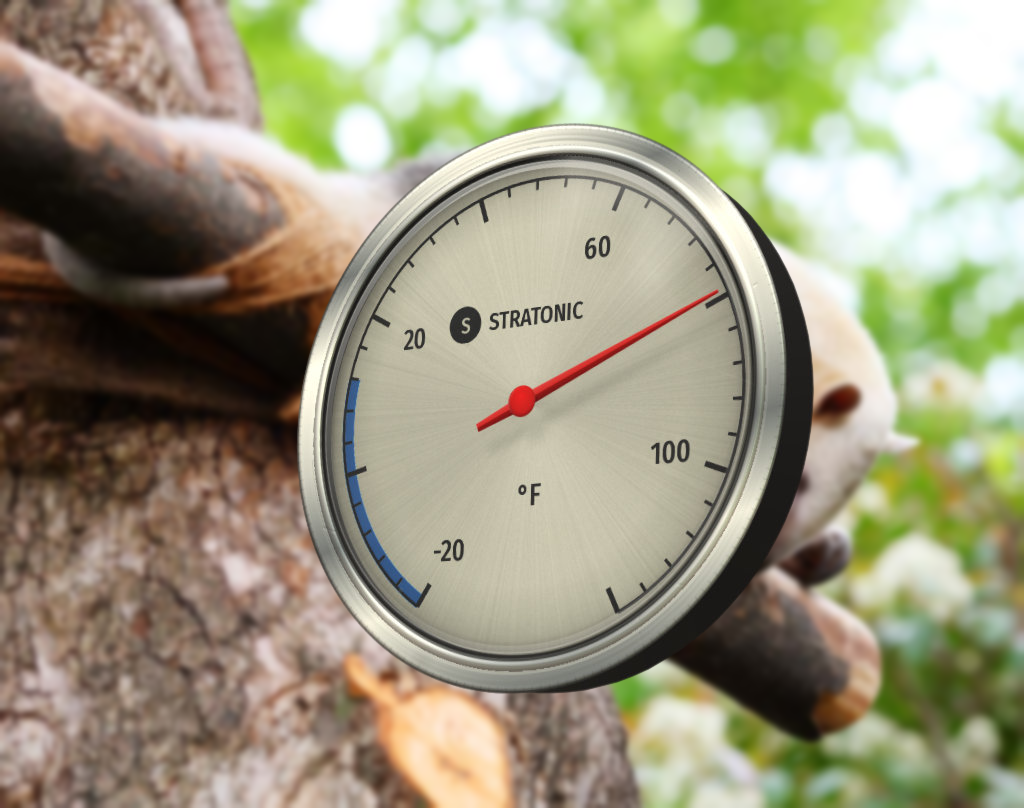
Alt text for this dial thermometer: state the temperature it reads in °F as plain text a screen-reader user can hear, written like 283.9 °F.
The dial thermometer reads 80 °F
